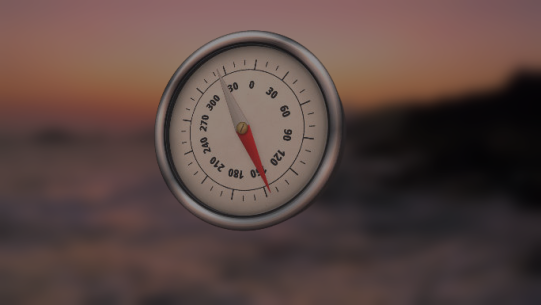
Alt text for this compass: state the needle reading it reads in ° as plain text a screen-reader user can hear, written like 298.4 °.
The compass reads 145 °
